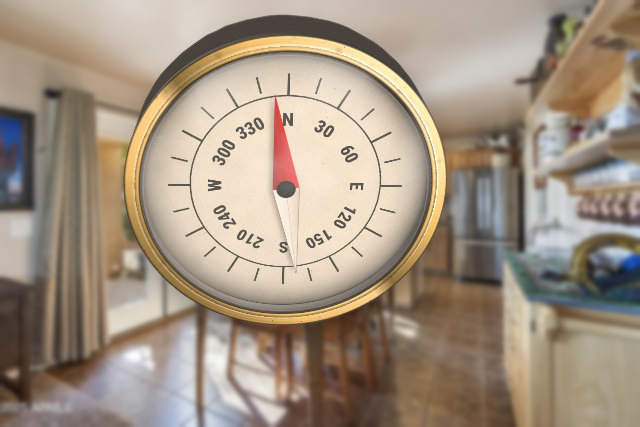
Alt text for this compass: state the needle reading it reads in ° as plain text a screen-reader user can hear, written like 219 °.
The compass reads 352.5 °
